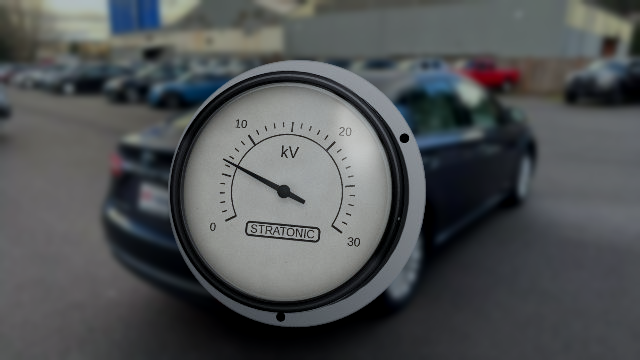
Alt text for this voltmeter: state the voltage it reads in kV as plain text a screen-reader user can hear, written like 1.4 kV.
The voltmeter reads 6.5 kV
